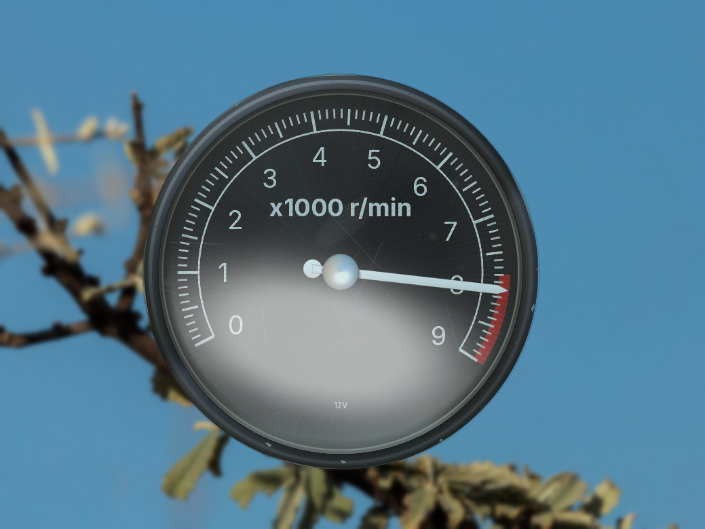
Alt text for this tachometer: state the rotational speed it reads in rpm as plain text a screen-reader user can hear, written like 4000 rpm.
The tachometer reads 8000 rpm
